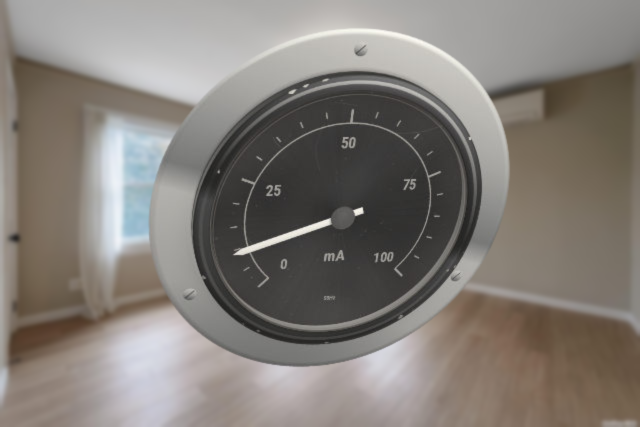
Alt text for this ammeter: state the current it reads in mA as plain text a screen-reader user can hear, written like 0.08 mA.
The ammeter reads 10 mA
